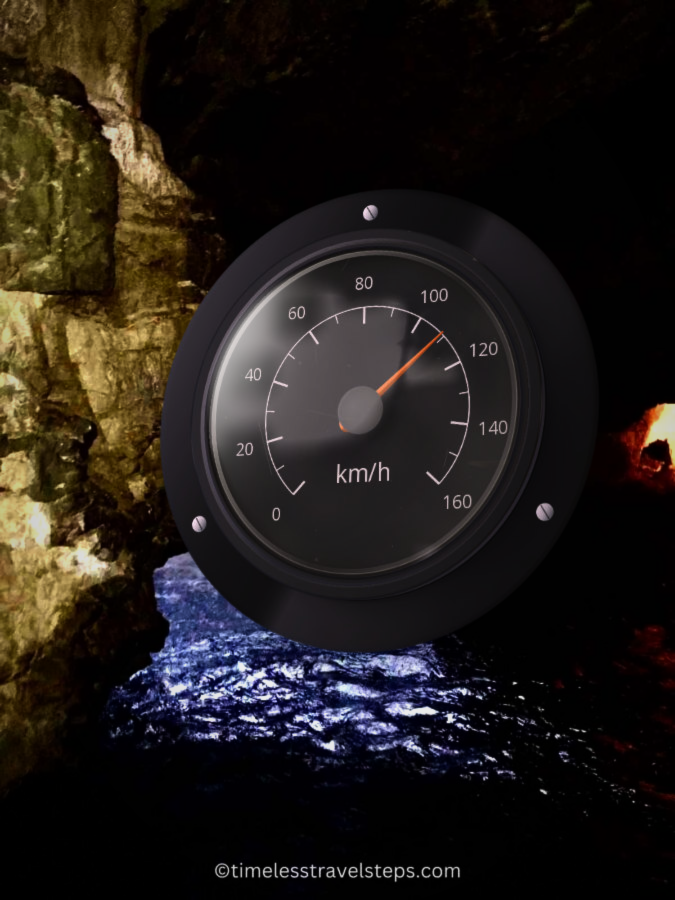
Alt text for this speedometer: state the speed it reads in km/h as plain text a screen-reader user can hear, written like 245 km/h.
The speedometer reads 110 km/h
